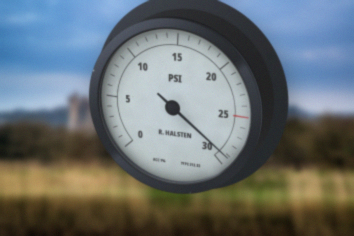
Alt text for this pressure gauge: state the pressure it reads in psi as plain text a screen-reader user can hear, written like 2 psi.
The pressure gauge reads 29 psi
